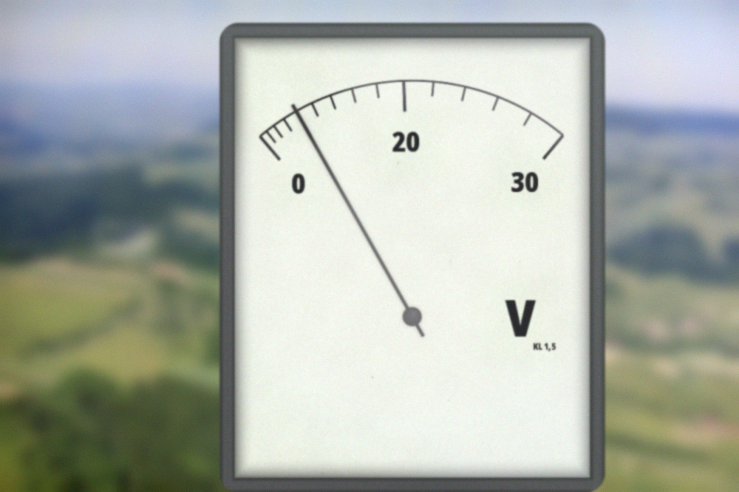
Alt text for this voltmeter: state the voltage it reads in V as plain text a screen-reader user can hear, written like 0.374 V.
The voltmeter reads 10 V
